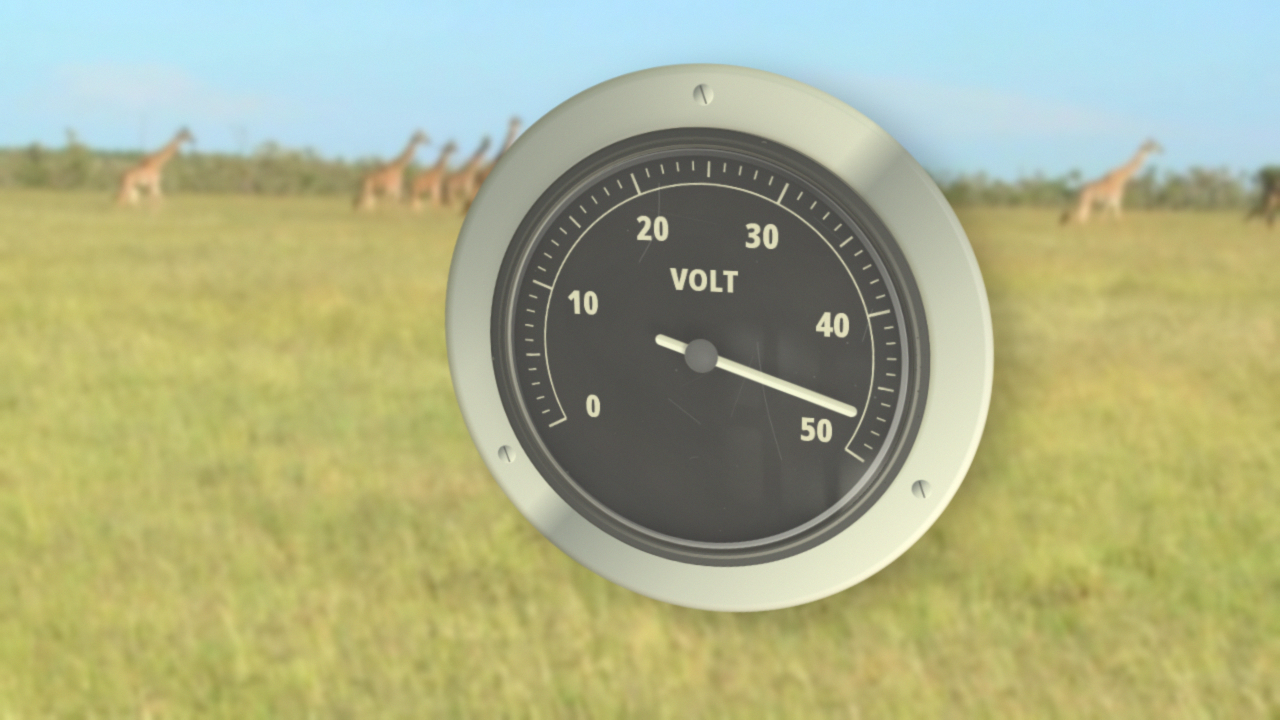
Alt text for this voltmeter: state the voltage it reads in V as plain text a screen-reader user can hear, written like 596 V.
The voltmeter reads 47 V
